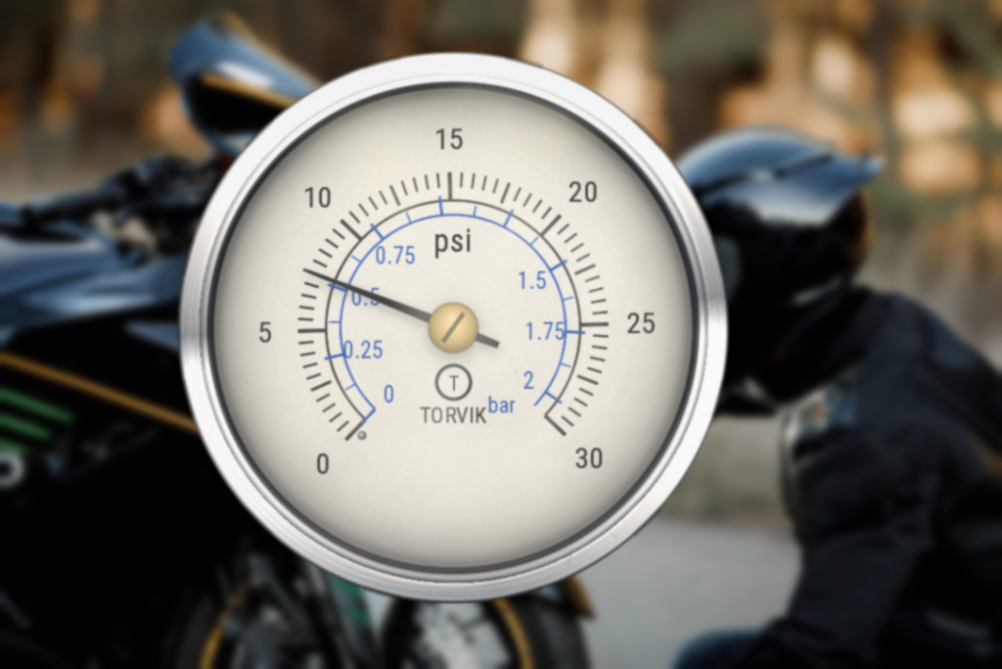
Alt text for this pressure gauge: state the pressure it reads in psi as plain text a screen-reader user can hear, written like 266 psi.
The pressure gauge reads 7.5 psi
